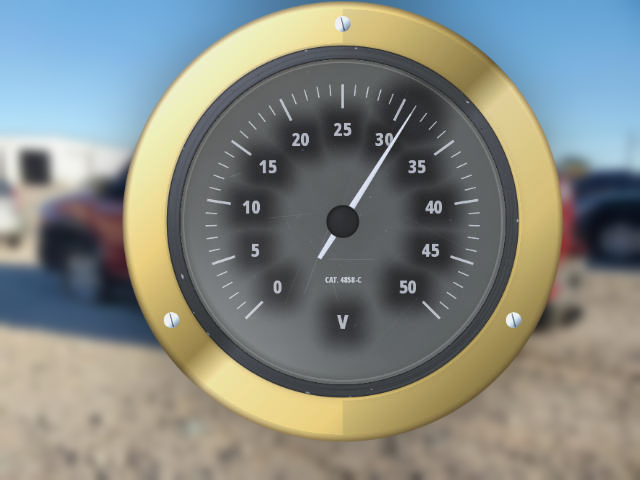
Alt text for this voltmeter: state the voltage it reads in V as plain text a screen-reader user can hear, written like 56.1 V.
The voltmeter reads 31 V
